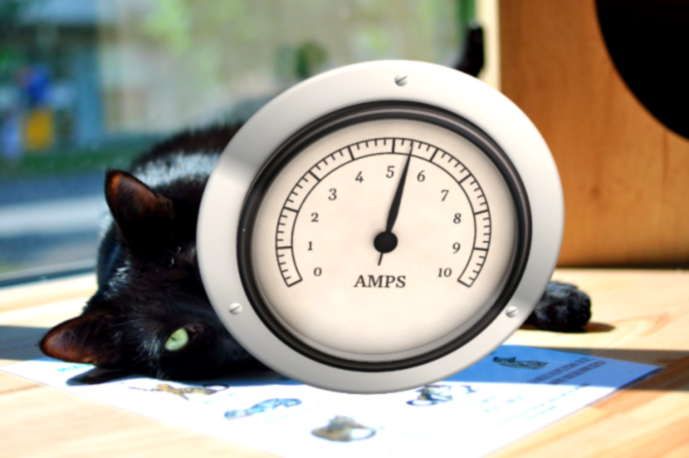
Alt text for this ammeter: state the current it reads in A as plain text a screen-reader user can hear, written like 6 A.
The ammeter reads 5.4 A
